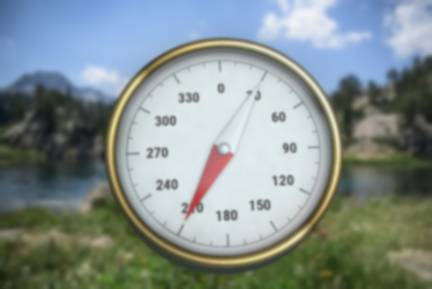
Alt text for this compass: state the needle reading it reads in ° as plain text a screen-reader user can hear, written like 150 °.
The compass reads 210 °
